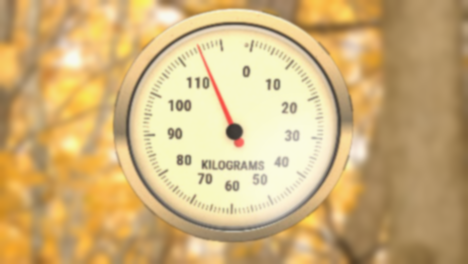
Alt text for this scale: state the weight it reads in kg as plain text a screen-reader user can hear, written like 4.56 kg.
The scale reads 115 kg
